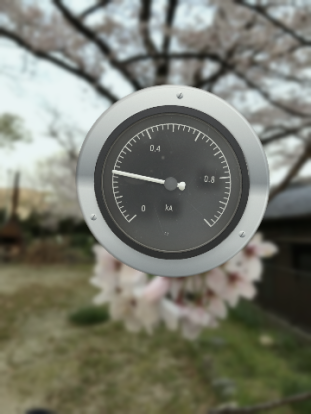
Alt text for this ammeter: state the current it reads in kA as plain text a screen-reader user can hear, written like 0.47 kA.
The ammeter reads 0.2 kA
